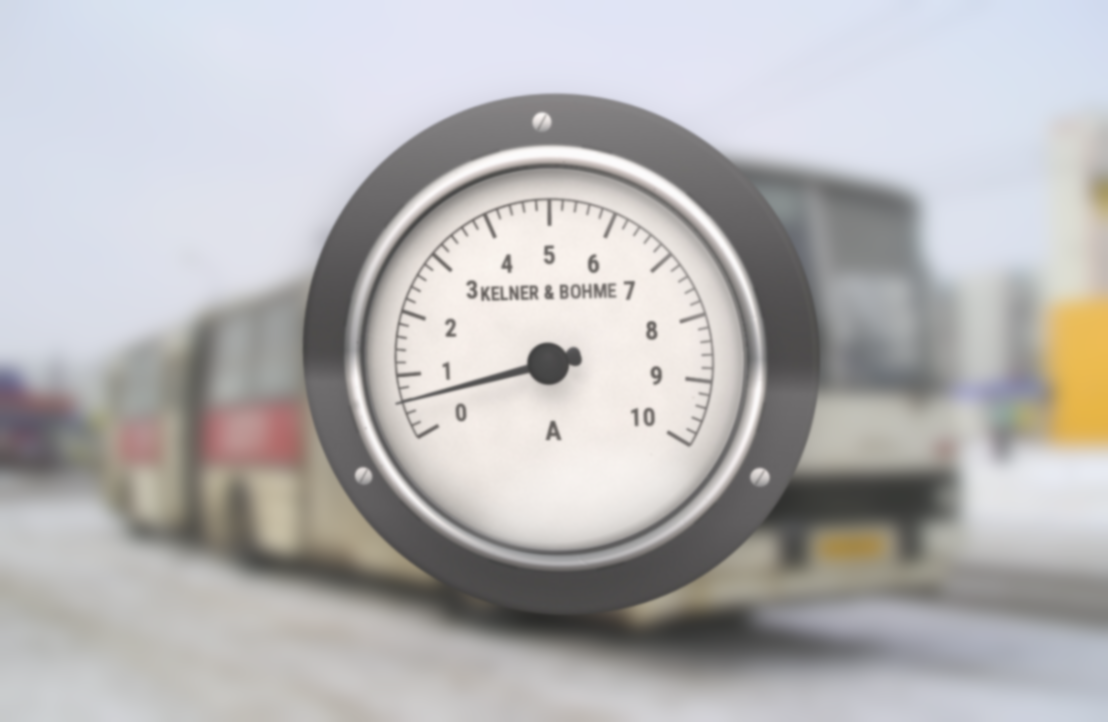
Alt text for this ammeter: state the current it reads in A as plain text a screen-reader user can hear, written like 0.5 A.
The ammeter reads 0.6 A
